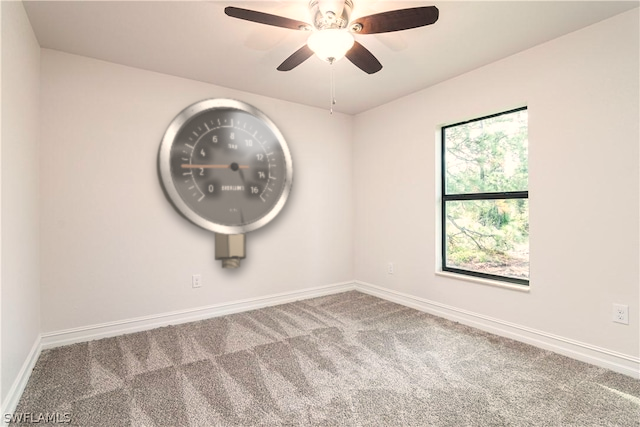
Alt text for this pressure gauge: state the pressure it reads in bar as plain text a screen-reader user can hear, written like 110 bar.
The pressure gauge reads 2.5 bar
